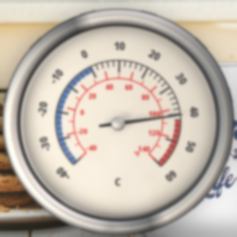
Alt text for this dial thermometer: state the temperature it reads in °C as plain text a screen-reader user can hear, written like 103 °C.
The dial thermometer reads 40 °C
